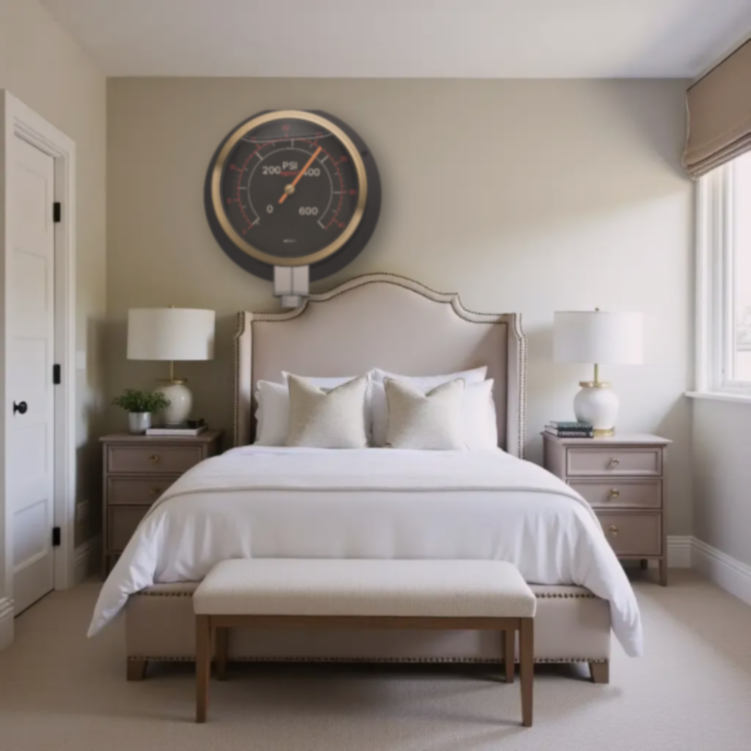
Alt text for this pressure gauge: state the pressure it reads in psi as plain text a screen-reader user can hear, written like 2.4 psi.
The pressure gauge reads 375 psi
